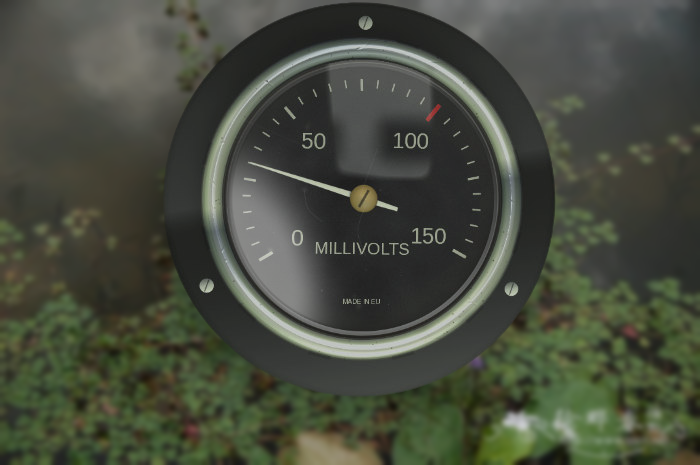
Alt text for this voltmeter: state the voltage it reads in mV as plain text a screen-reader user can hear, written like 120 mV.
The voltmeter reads 30 mV
